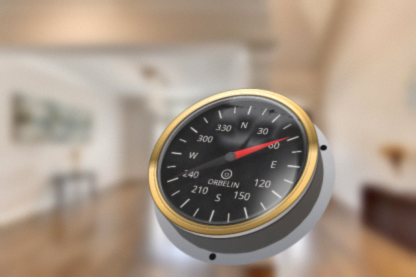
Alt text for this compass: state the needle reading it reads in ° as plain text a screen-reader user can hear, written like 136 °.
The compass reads 60 °
